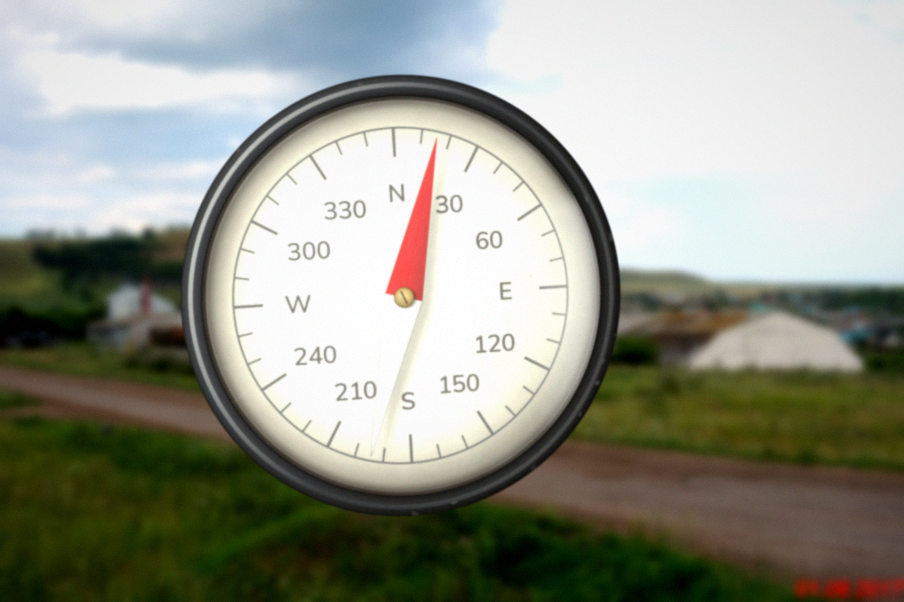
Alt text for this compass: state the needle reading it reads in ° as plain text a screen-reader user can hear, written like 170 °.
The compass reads 15 °
